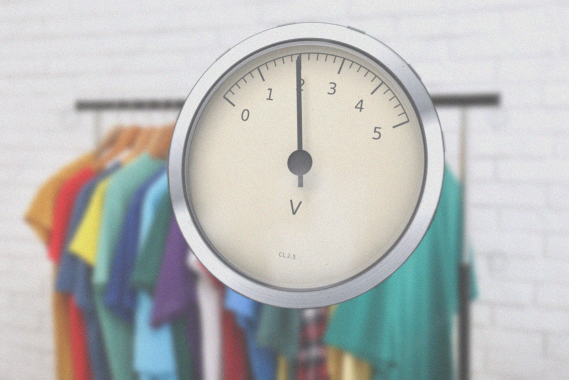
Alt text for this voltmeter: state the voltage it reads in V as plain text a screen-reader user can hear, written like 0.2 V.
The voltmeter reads 2 V
